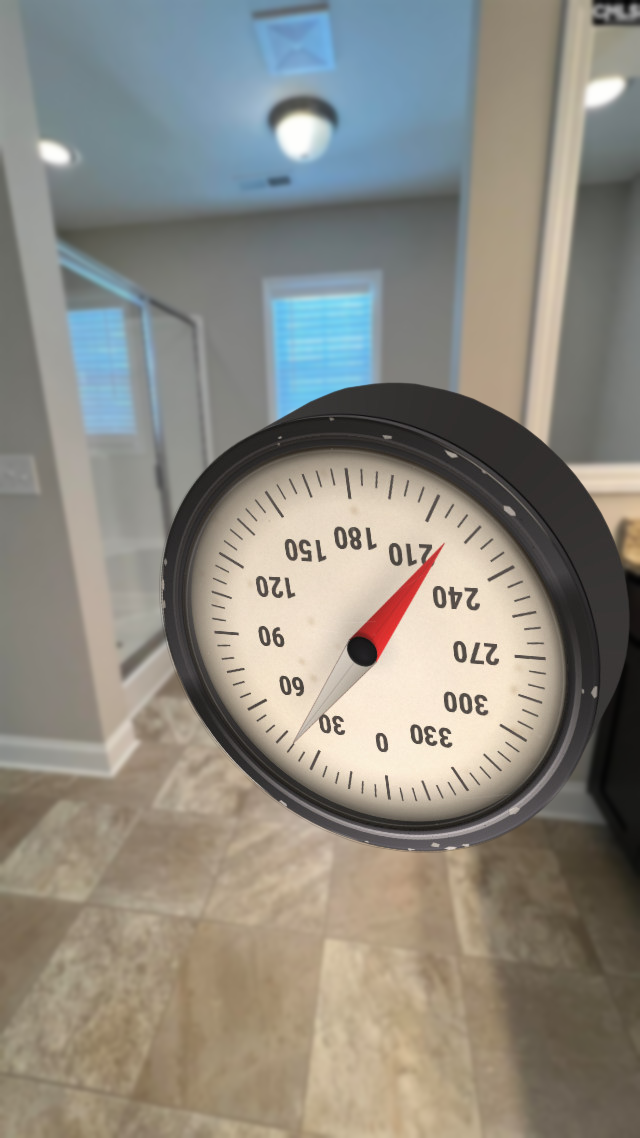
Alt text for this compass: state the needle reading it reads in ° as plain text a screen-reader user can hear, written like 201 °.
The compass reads 220 °
